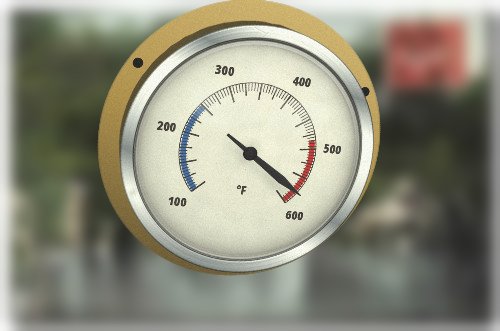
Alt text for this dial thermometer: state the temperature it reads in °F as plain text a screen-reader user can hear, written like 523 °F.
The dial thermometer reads 575 °F
